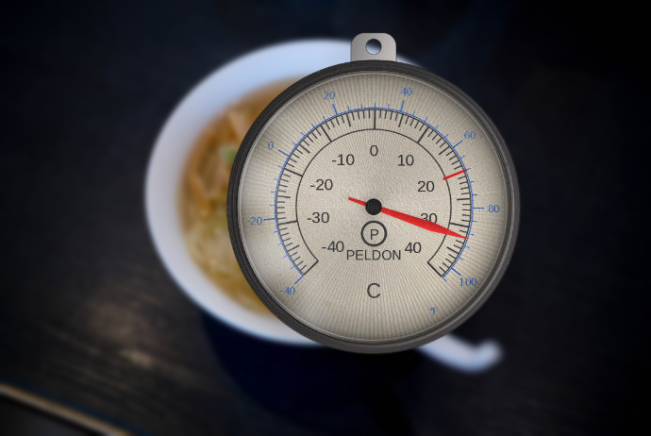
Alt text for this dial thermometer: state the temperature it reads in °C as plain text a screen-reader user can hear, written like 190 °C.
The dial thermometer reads 32 °C
